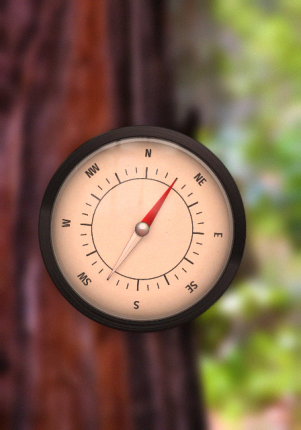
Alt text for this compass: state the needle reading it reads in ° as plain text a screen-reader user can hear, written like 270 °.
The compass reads 30 °
